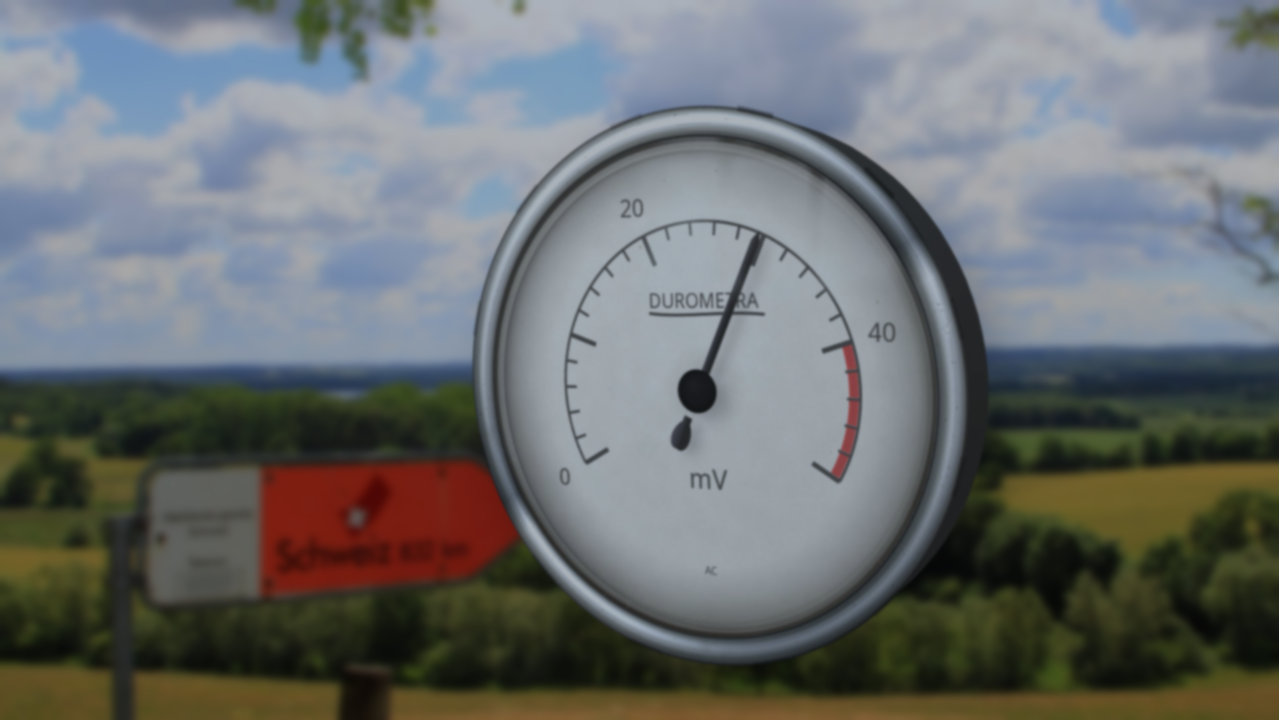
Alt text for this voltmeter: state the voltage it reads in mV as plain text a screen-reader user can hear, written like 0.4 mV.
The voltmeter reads 30 mV
